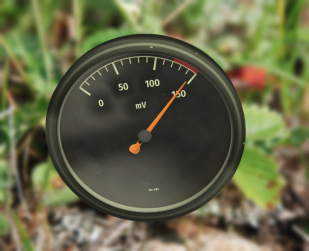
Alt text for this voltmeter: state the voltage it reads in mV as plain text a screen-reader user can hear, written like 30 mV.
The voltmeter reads 145 mV
